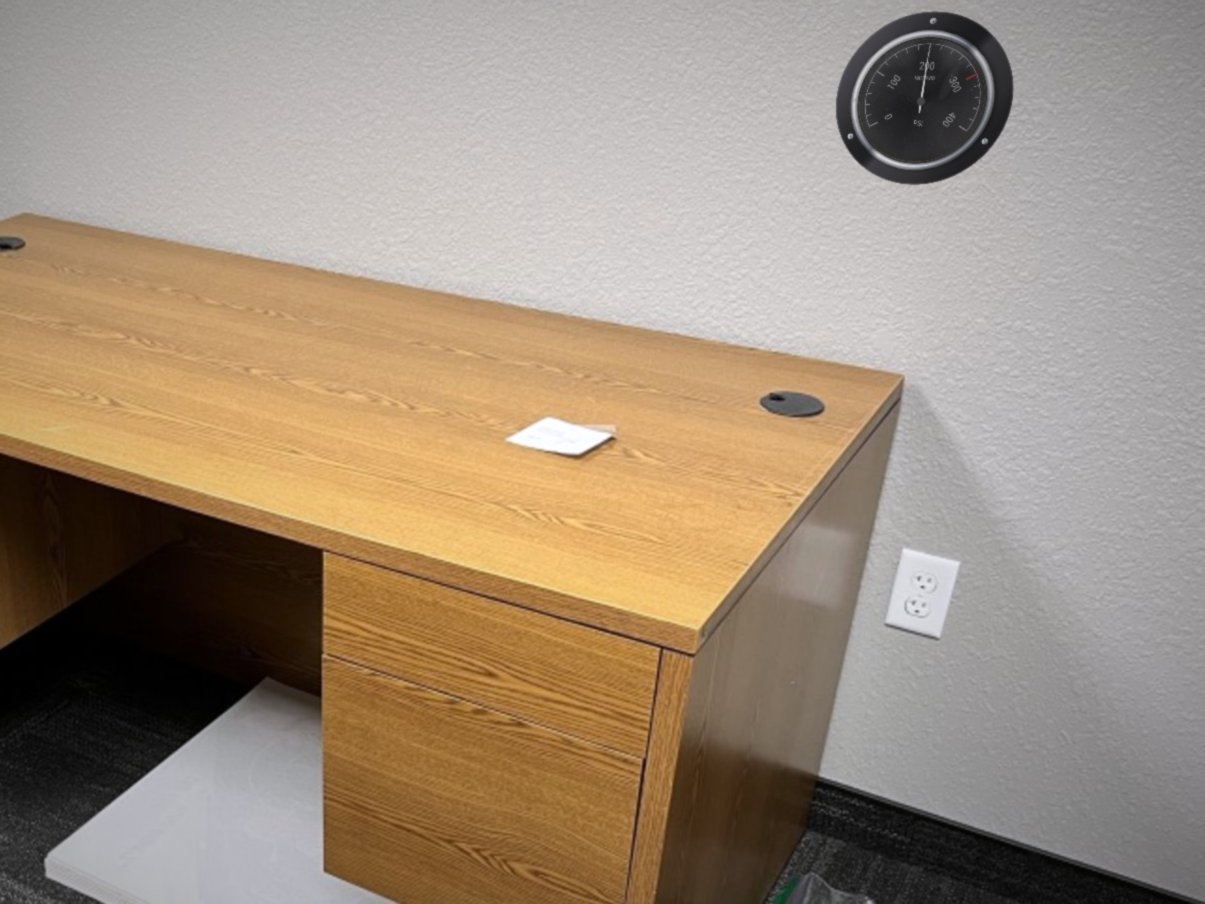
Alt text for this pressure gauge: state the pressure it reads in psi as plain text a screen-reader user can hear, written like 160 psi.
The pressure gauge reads 200 psi
